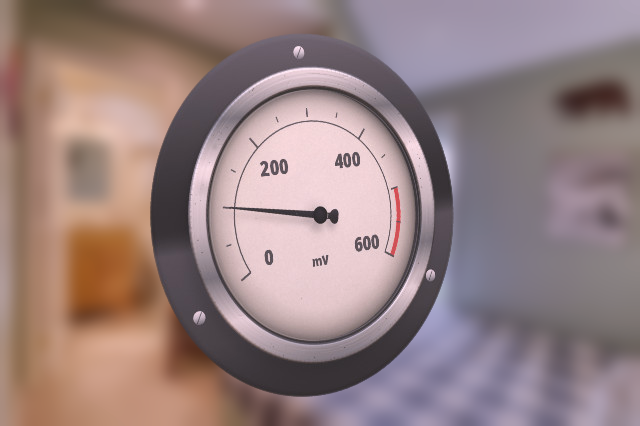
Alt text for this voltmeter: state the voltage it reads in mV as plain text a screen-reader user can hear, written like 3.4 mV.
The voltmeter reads 100 mV
